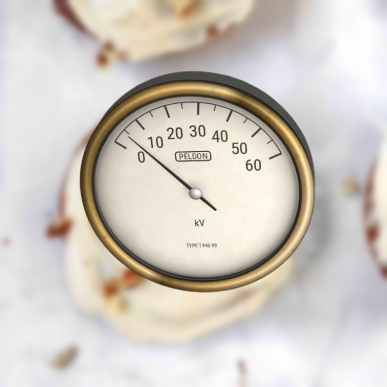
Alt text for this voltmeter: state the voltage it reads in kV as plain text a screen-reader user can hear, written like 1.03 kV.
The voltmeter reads 5 kV
